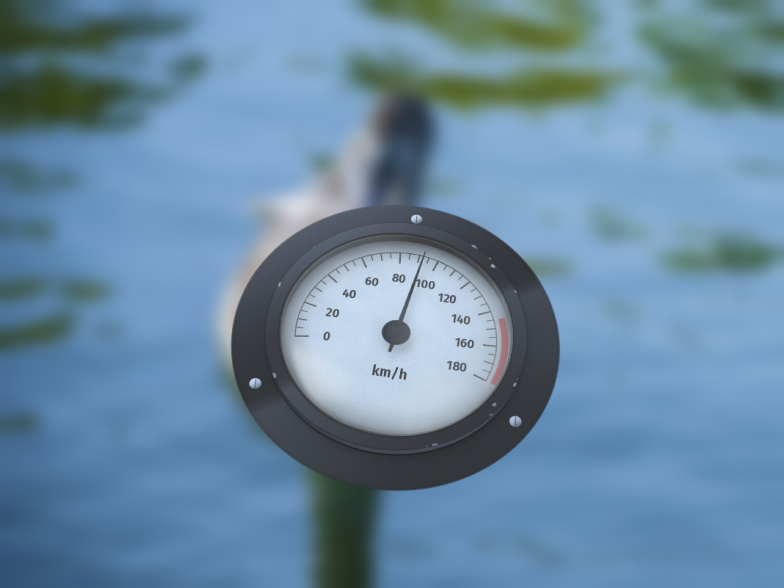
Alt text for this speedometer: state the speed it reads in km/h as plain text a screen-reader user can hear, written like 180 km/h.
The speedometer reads 92.5 km/h
